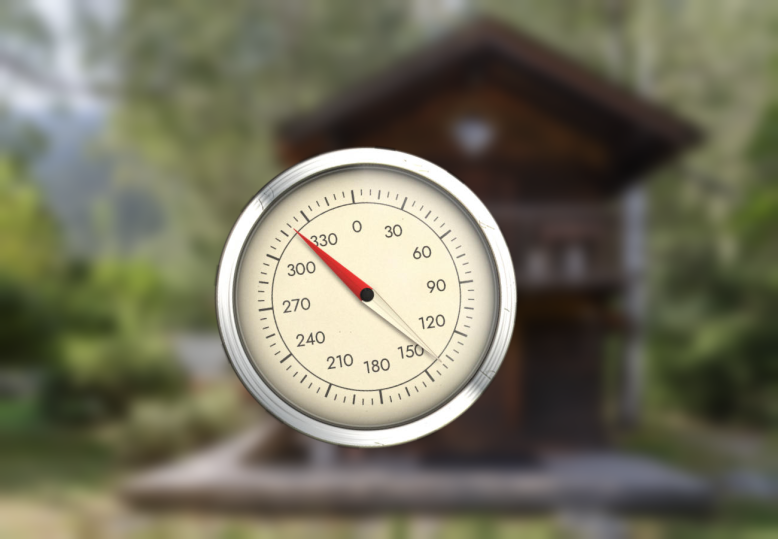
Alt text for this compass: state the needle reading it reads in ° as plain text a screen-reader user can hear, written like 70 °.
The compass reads 320 °
